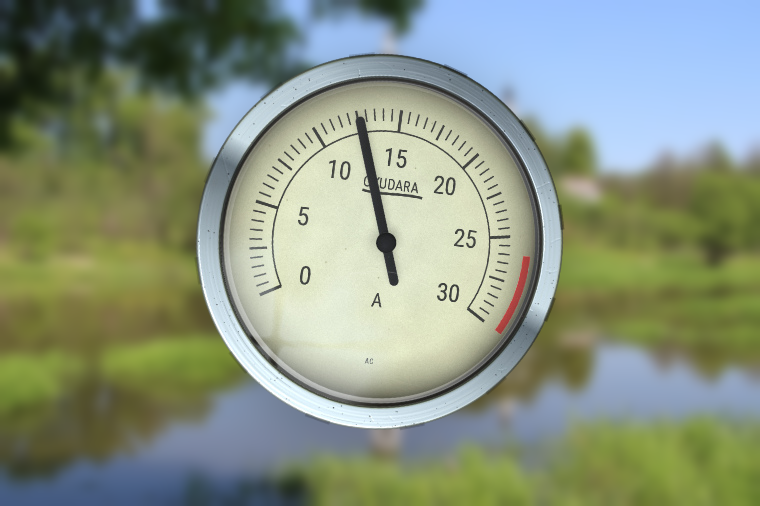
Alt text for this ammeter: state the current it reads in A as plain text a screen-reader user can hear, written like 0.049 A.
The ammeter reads 12.5 A
